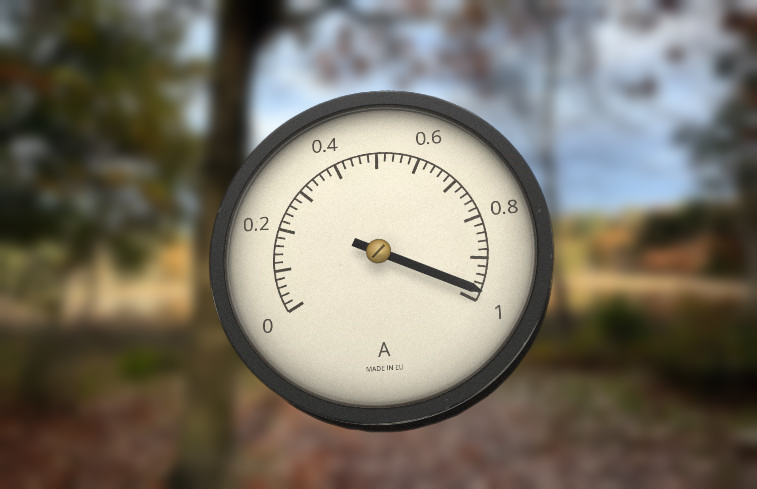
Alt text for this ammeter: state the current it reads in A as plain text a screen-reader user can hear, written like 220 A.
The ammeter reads 0.98 A
